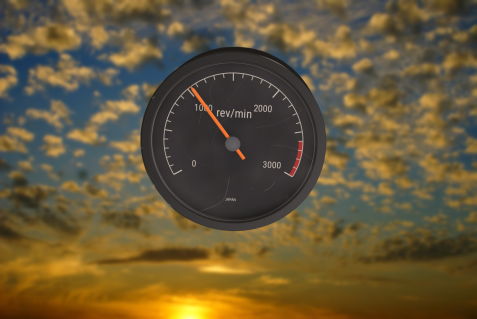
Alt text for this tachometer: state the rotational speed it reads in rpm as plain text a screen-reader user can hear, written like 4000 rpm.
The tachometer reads 1050 rpm
